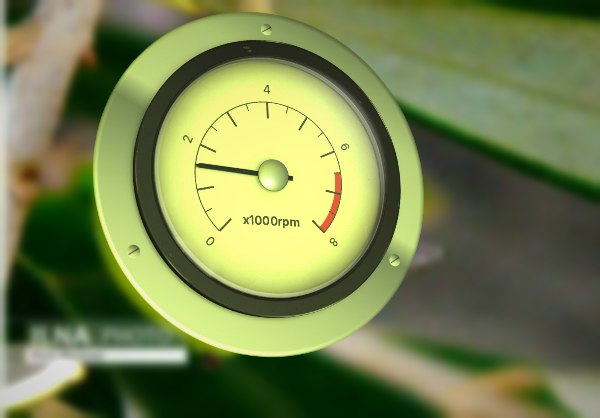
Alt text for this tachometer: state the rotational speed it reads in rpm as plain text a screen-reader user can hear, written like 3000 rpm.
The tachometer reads 1500 rpm
